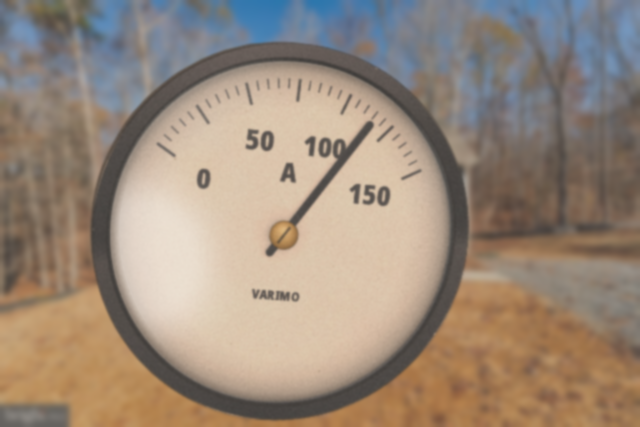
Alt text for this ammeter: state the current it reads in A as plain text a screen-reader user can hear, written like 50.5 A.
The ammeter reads 115 A
